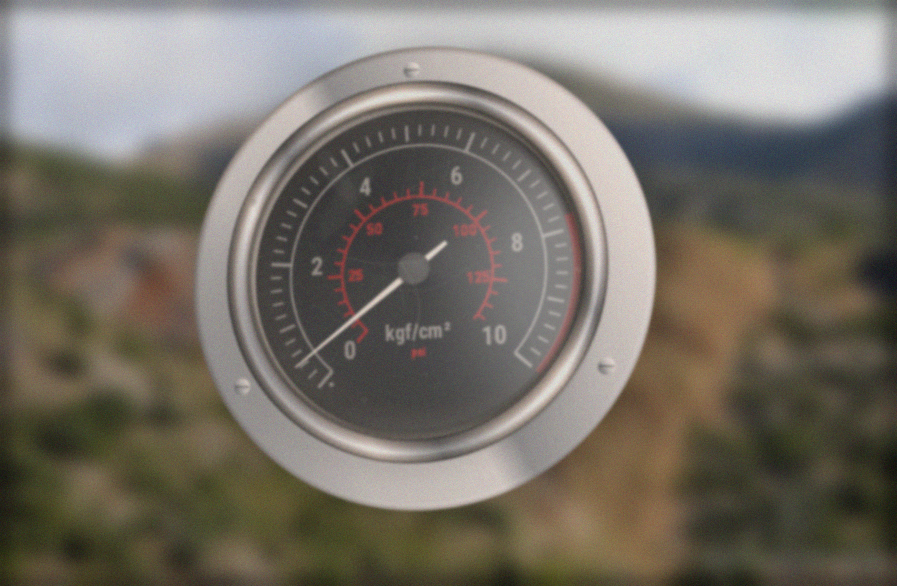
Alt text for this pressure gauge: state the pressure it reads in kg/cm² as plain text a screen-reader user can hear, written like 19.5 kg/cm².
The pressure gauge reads 0.4 kg/cm²
